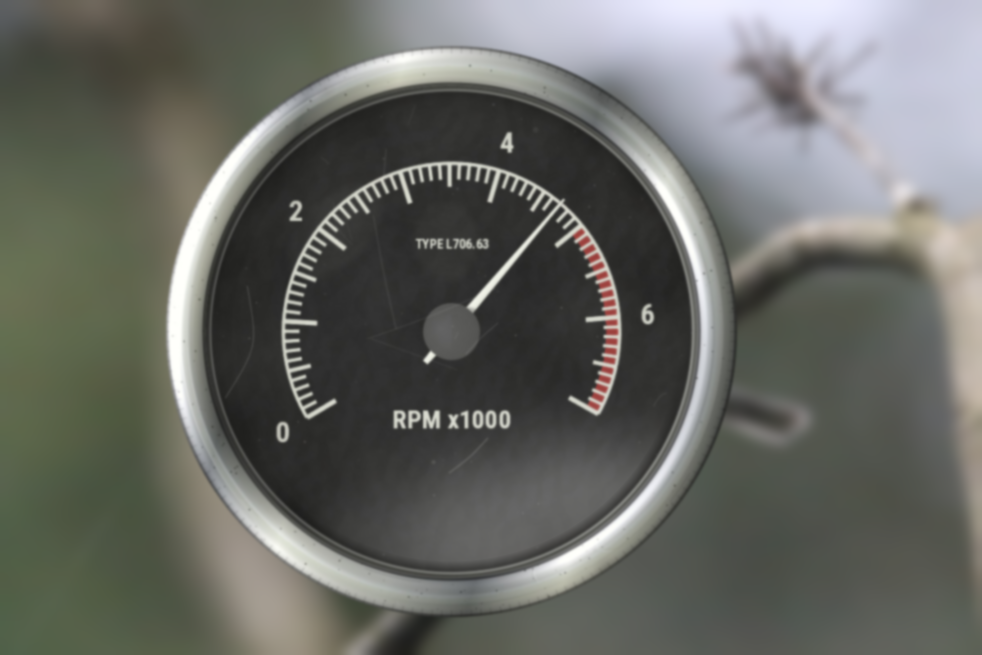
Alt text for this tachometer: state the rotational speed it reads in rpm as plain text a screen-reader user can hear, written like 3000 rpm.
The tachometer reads 4700 rpm
